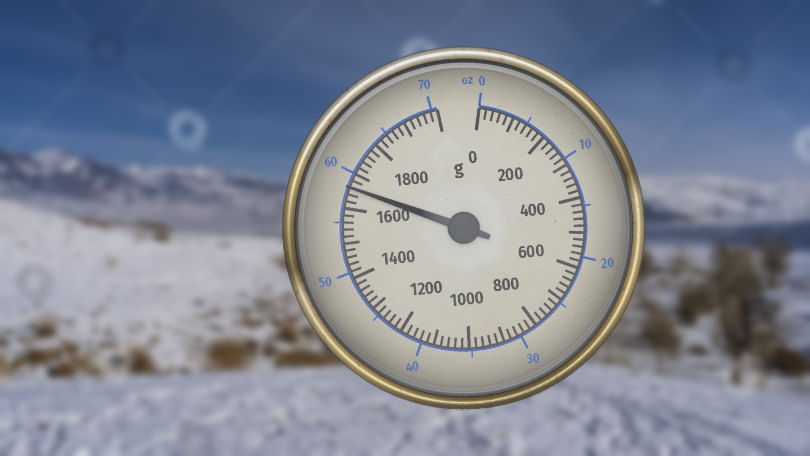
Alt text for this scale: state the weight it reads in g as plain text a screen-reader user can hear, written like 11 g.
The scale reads 1660 g
